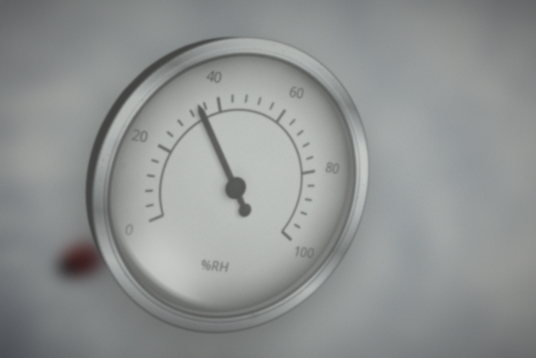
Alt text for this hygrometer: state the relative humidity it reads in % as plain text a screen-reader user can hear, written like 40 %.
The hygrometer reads 34 %
